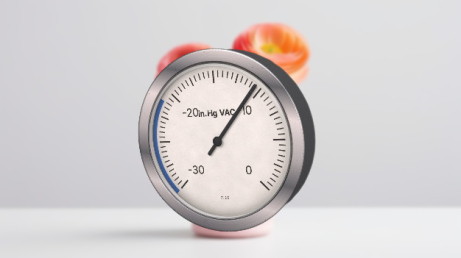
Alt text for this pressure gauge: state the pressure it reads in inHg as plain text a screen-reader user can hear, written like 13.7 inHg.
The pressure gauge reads -10.5 inHg
